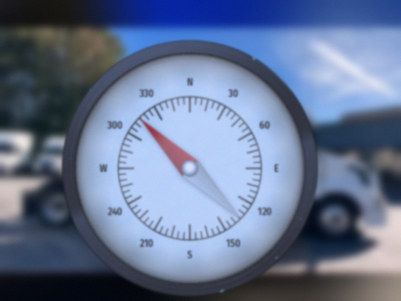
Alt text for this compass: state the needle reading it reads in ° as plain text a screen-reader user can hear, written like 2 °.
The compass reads 315 °
